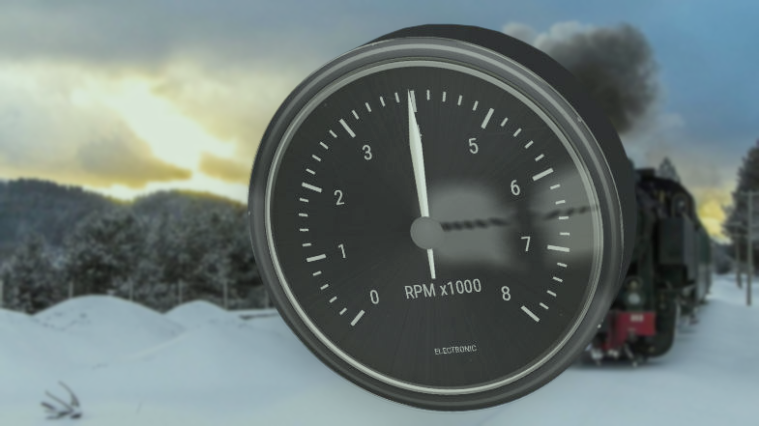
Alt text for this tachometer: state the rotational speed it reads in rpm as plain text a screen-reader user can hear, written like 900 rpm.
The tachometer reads 4000 rpm
